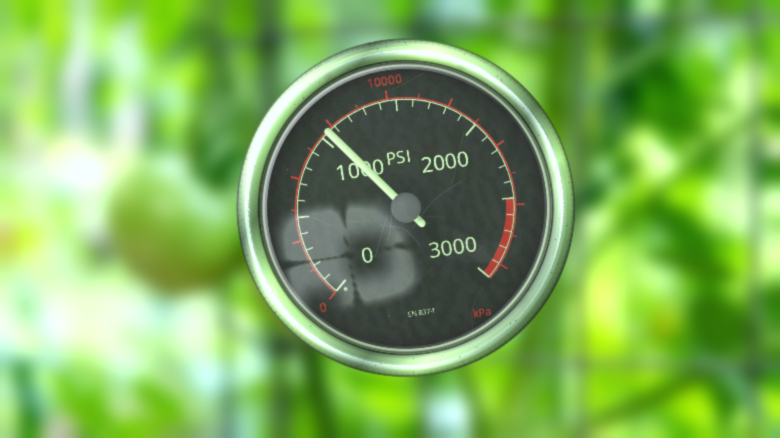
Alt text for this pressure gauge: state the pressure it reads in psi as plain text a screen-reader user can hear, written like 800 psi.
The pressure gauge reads 1050 psi
